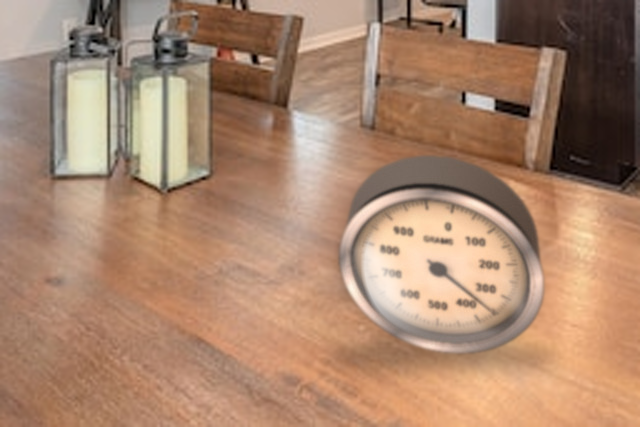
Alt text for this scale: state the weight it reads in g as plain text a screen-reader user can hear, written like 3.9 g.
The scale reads 350 g
